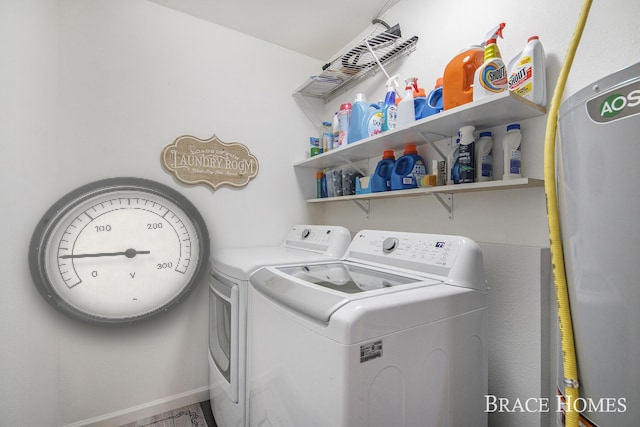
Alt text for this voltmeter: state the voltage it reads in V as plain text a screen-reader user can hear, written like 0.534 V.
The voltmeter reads 40 V
